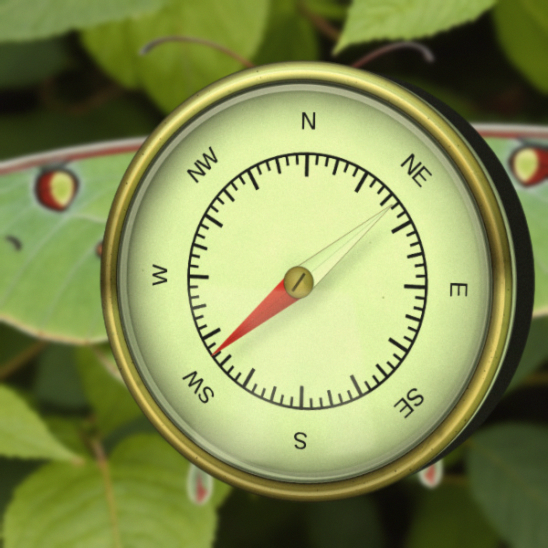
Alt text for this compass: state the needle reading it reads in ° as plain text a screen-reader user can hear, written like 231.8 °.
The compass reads 230 °
